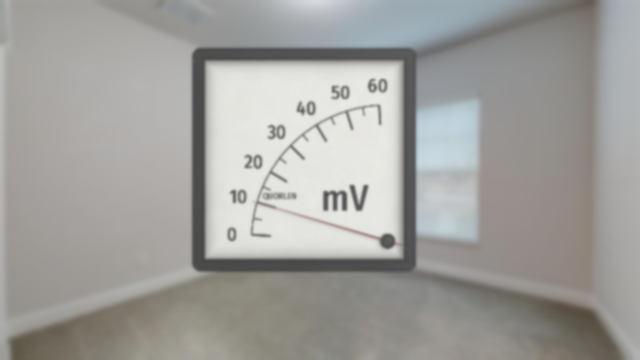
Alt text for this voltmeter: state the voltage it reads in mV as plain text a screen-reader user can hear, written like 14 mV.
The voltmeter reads 10 mV
